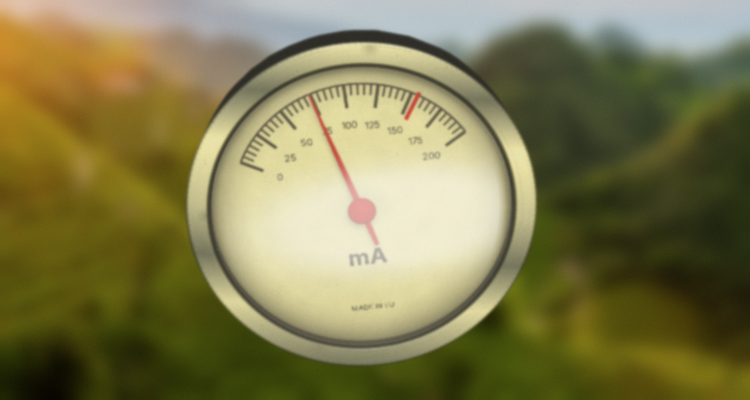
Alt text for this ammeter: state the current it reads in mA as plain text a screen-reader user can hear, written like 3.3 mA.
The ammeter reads 75 mA
